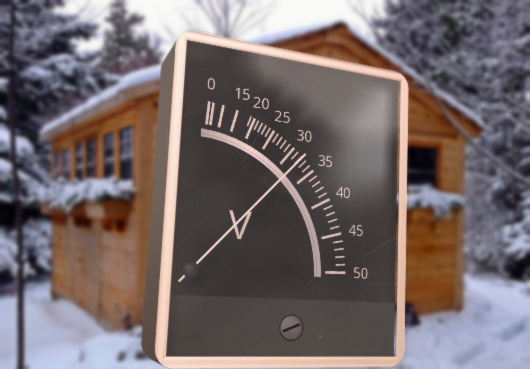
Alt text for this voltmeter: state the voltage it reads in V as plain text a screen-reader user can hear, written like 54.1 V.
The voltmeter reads 32 V
